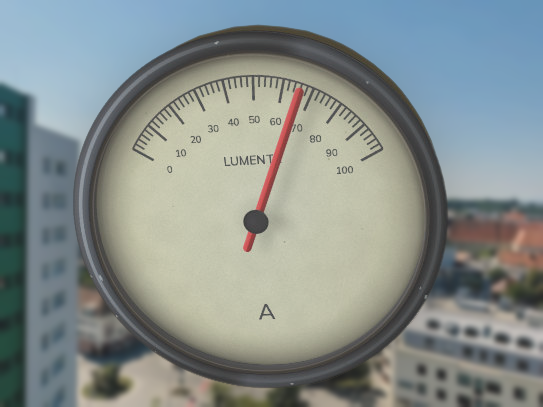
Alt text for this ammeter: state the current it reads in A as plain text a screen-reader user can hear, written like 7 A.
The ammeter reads 66 A
